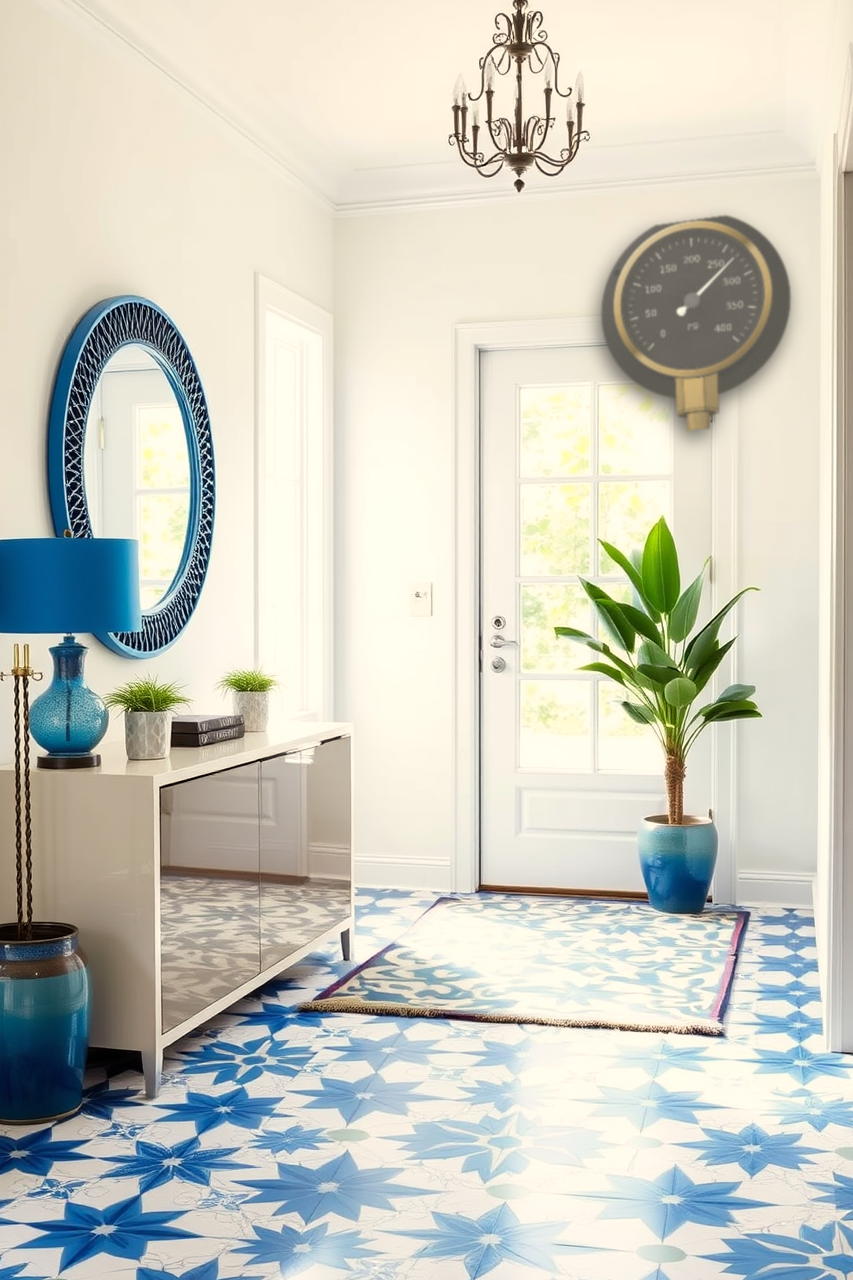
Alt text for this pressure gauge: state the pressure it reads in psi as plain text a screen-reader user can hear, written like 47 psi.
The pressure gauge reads 270 psi
